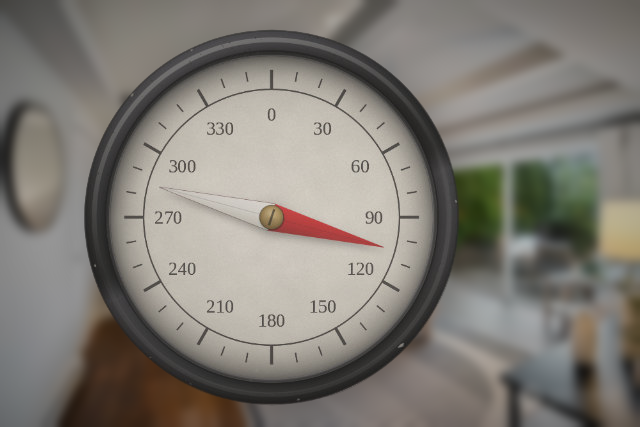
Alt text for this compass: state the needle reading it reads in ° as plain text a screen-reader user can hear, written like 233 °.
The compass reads 105 °
